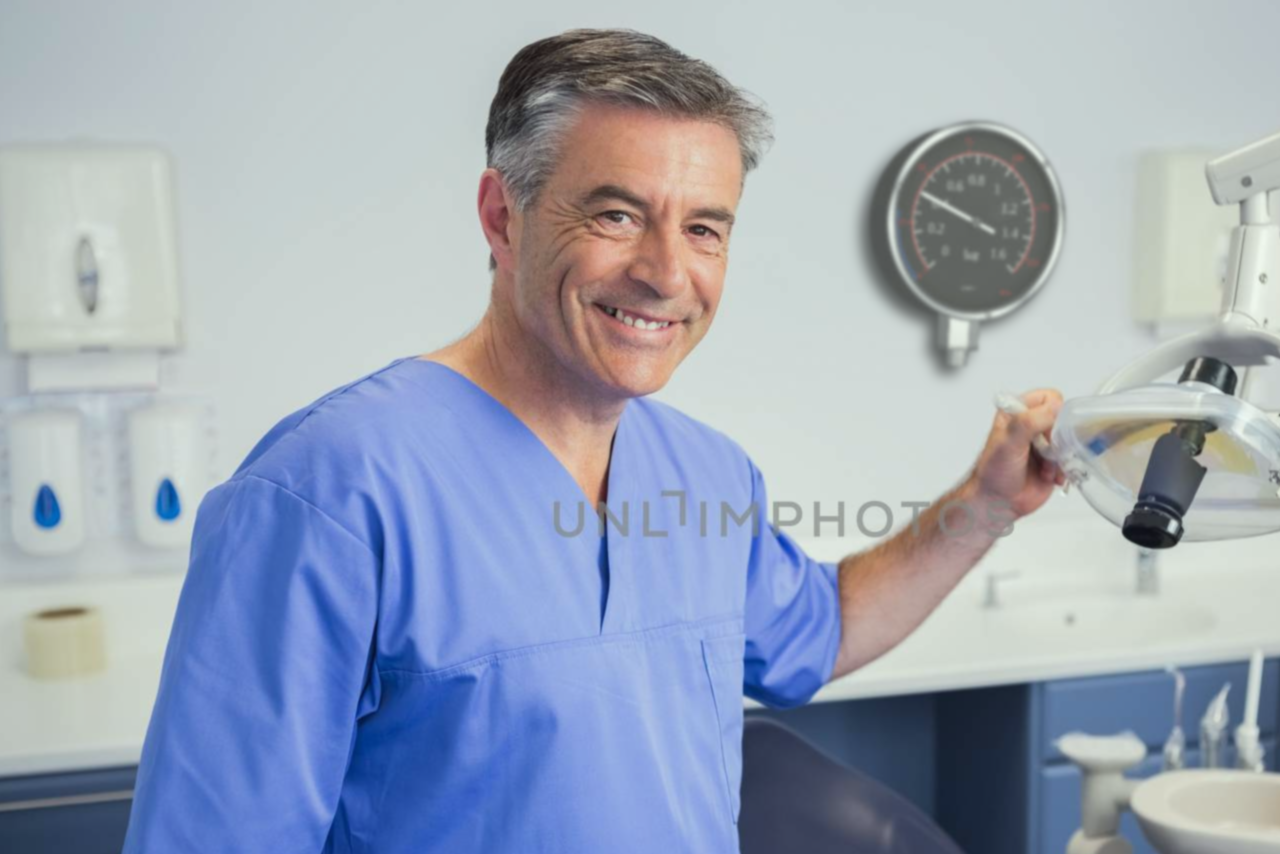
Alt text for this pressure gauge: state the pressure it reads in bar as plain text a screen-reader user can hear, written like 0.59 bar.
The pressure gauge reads 0.4 bar
